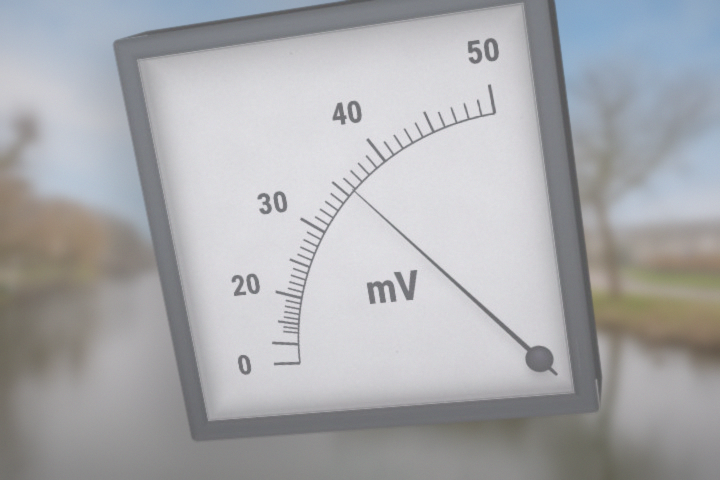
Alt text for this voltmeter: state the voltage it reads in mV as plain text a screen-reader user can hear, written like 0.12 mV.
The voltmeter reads 36 mV
